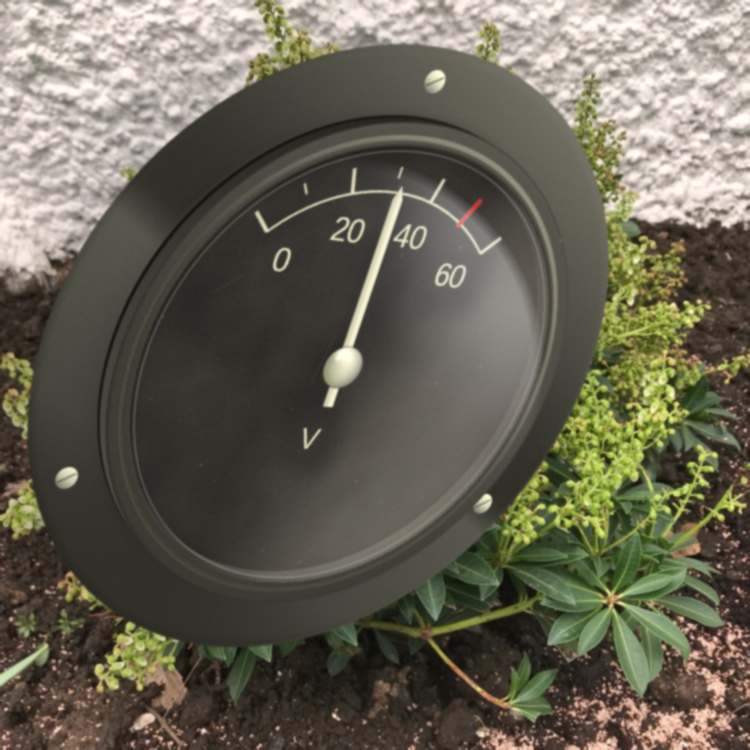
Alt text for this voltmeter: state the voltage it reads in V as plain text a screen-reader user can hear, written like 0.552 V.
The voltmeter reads 30 V
